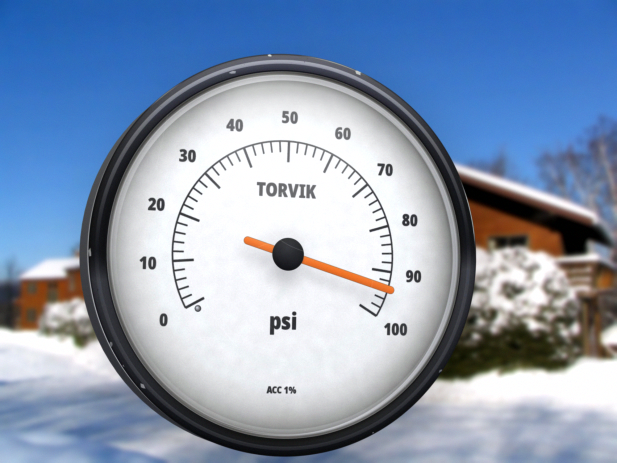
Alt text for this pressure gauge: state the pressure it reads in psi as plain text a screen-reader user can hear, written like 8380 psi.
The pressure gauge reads 94 psi
